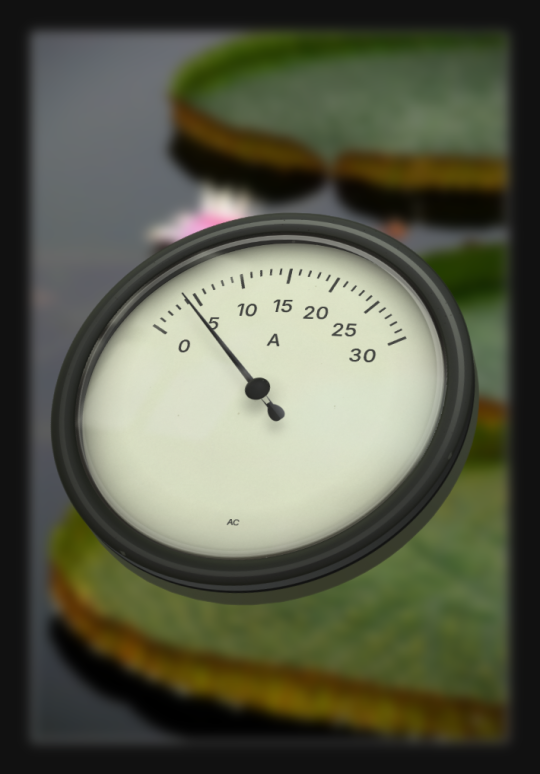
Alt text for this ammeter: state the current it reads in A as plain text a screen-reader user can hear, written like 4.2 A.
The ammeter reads 4 A
